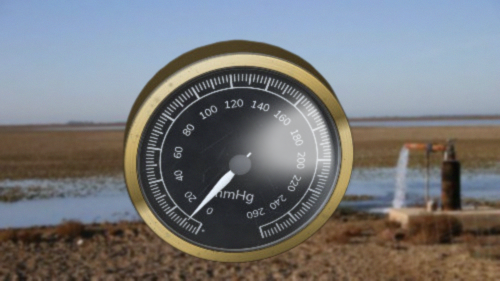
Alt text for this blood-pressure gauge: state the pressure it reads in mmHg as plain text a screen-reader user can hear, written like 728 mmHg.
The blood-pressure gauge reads 10 mmHg
